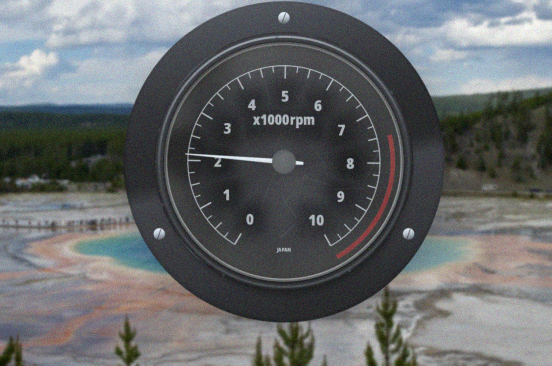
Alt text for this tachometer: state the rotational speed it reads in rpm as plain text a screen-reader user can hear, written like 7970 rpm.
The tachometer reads 2125 rpm
